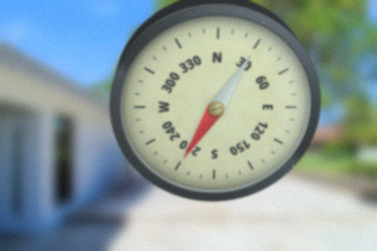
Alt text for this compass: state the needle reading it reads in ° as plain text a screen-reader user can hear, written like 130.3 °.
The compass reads 210 °
